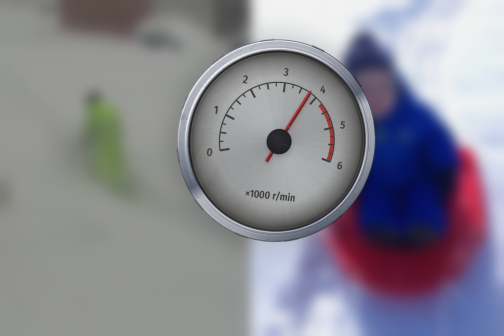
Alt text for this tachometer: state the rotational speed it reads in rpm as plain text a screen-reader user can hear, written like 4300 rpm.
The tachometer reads 3750 rpm
